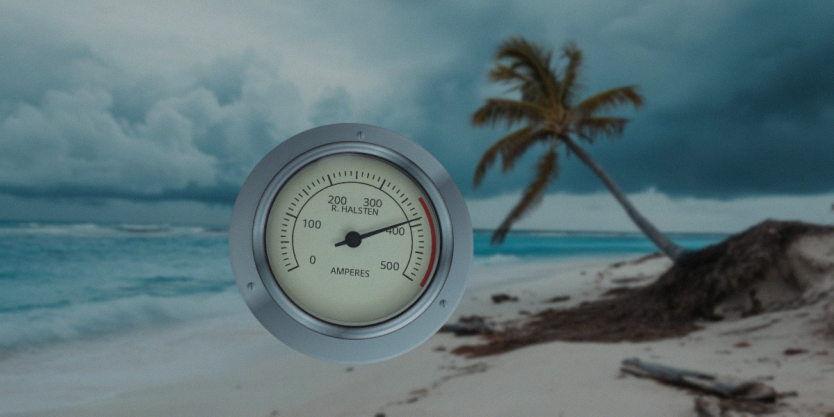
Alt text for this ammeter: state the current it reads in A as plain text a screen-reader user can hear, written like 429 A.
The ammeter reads 390 A
